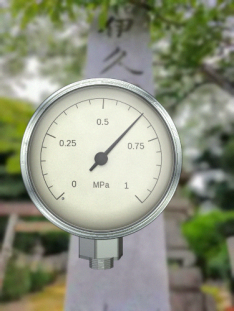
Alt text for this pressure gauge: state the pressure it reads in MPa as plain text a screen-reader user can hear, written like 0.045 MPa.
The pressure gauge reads 0.65 MPa
